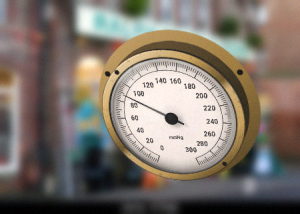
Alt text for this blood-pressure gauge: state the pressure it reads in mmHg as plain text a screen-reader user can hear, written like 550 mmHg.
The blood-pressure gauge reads 90 mmHg
